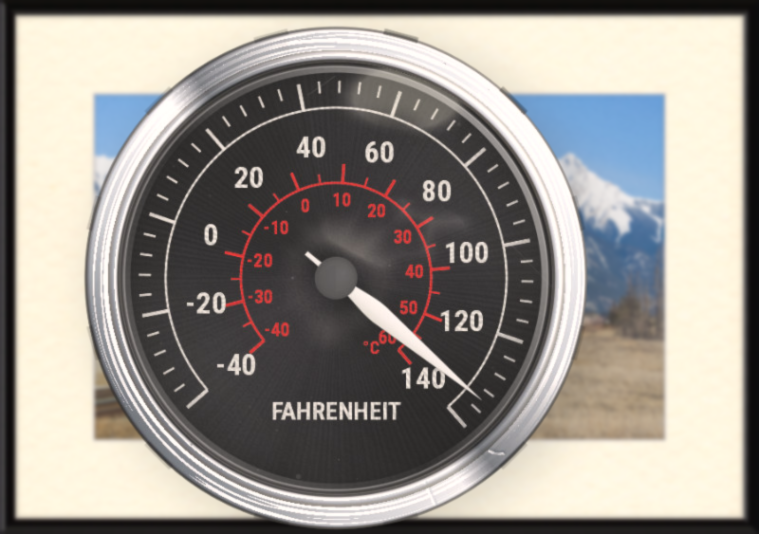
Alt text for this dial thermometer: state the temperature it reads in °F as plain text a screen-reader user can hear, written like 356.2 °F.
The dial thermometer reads 134 °F
